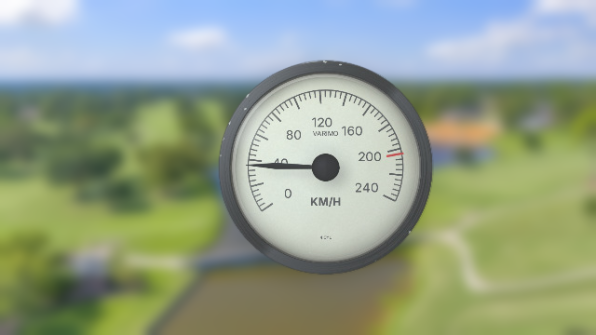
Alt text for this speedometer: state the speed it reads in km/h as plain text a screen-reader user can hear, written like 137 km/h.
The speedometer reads 36 km/h
